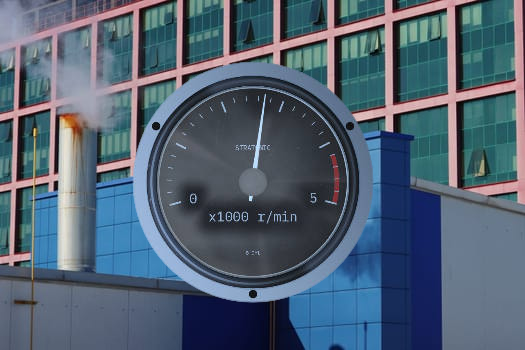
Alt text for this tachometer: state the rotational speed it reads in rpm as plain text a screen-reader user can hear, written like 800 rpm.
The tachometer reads 2700 rpm
